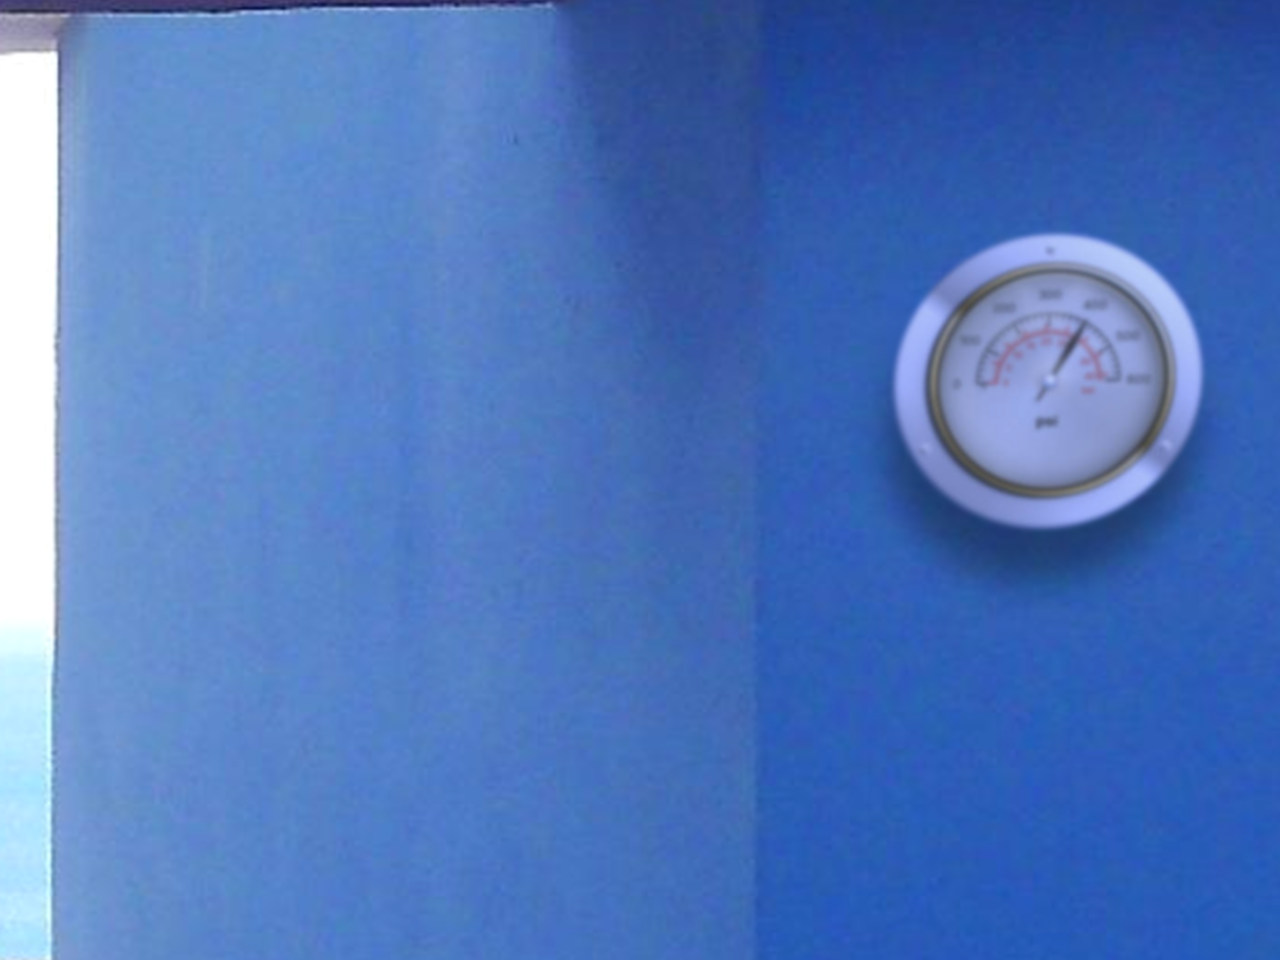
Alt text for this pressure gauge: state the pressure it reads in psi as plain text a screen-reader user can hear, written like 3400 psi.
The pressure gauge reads 400 psi
